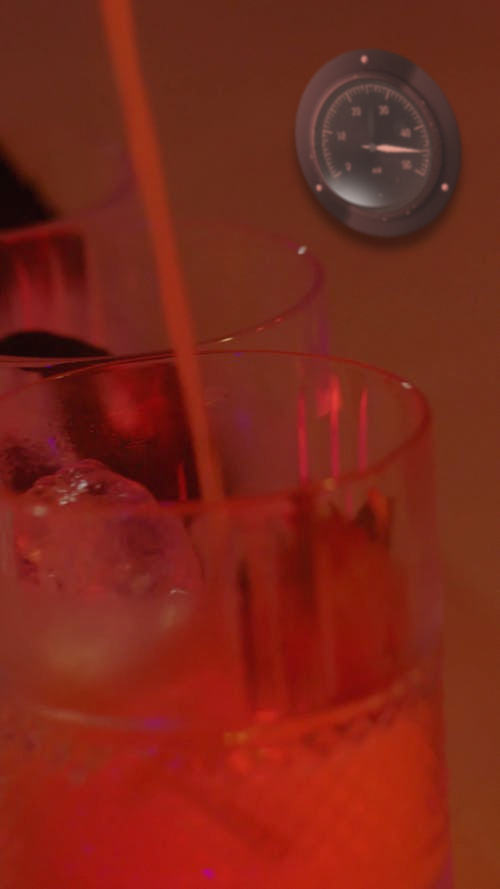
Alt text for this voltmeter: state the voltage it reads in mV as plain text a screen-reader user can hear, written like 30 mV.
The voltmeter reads 45 mV
